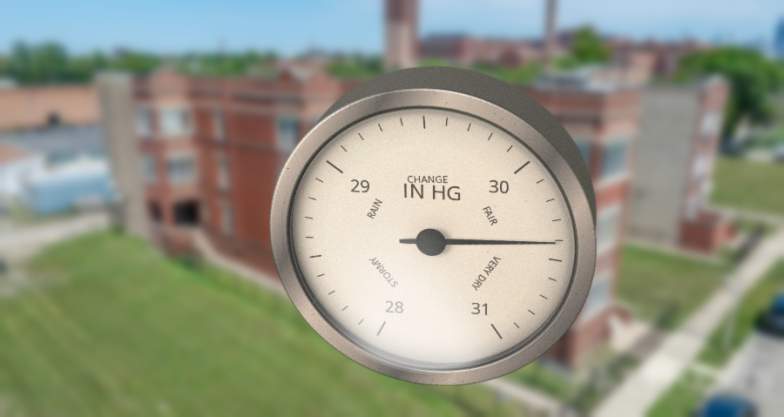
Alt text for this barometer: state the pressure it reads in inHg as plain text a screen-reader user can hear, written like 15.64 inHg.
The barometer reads 30.4 inHg
